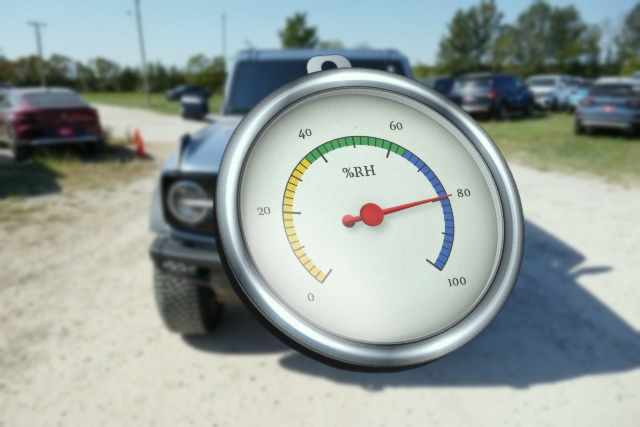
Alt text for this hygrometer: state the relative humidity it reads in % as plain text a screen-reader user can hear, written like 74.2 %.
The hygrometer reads 80 %
